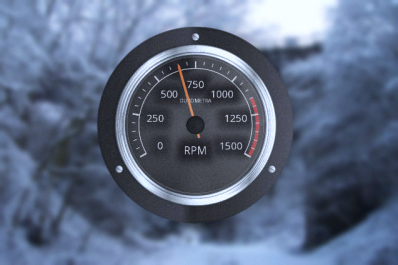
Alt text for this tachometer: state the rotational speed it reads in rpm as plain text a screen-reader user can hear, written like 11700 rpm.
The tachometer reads 650 rpm
